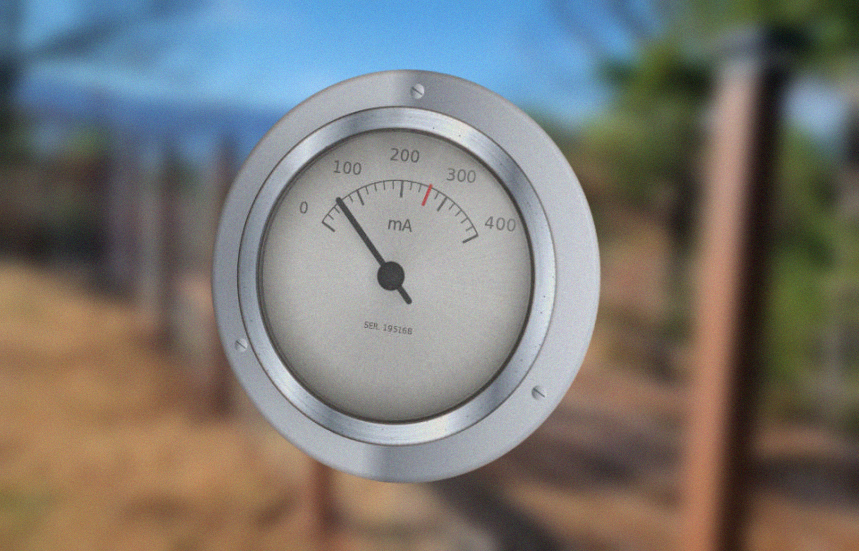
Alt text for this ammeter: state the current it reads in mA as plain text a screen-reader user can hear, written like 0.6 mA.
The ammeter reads 60 mA
